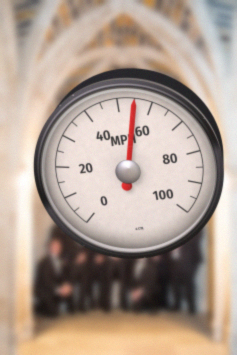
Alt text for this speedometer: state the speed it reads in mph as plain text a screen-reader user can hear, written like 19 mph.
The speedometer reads 55 mph
